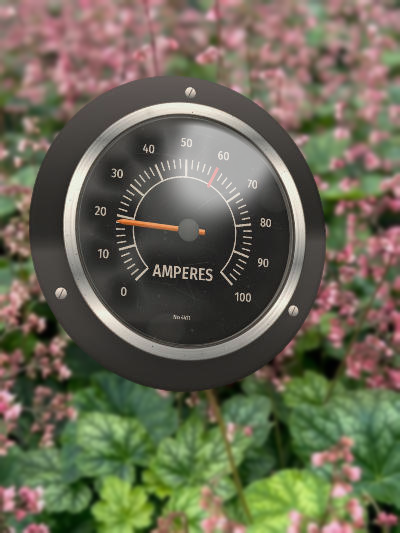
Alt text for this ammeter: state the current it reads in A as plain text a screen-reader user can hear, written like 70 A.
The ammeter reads 18 A
